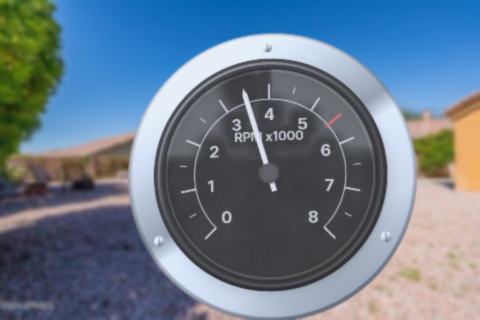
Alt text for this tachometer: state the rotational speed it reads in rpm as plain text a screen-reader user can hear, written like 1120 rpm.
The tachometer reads 3500 rpm
